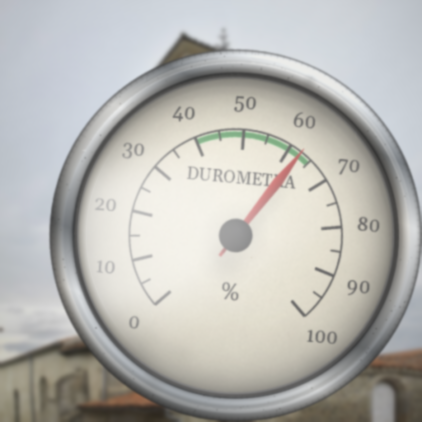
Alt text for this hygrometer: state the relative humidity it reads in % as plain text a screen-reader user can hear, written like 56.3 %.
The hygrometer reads 62.5 %
